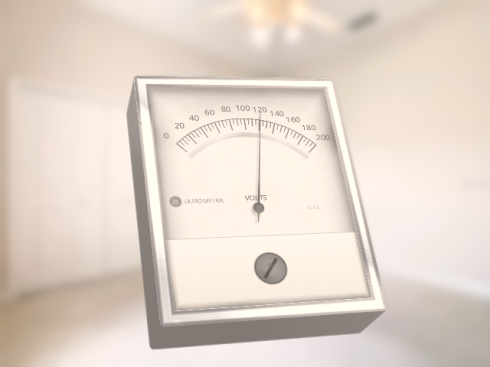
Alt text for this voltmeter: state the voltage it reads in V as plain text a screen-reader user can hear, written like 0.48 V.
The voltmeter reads 120 V
